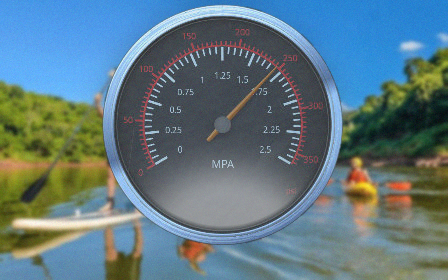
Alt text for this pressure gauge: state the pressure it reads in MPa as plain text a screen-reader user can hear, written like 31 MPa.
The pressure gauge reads 1.7 MPa
